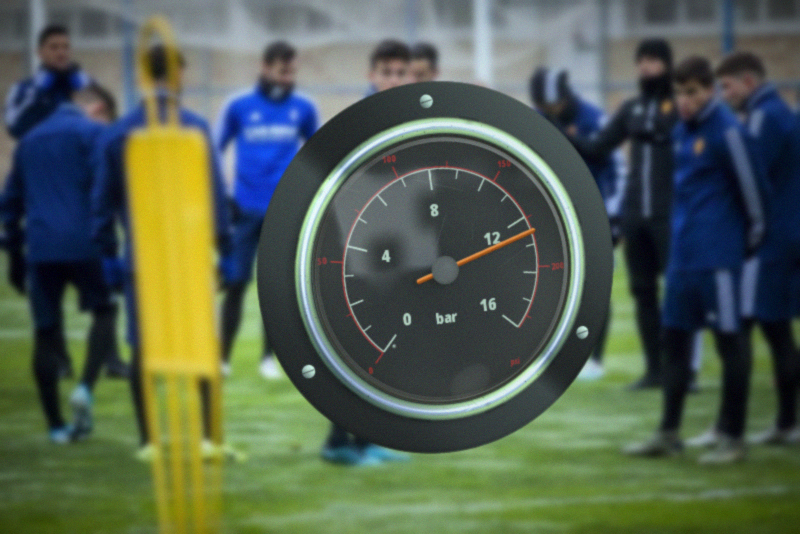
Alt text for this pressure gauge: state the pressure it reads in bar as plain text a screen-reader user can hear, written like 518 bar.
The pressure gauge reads 12.5 bar
